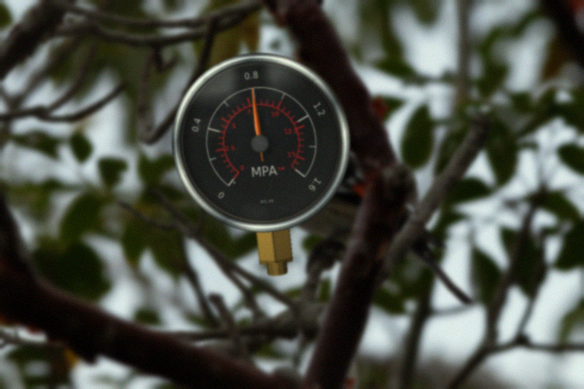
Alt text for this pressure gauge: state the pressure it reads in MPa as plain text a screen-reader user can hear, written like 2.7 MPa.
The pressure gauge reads 0.8 MPa
